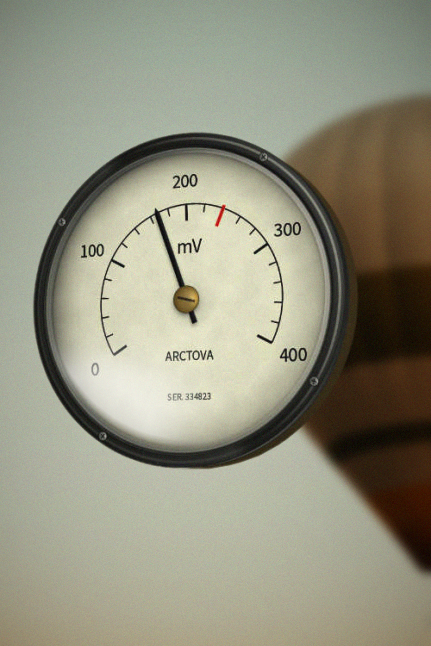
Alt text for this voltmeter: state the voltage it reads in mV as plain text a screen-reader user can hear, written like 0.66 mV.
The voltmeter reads 170 mV
